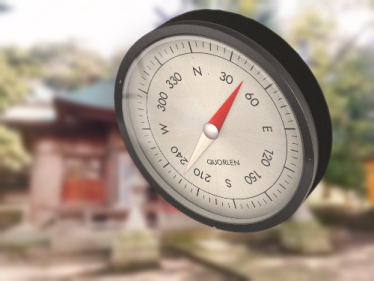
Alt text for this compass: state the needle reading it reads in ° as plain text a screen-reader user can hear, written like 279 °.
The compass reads 45 °
